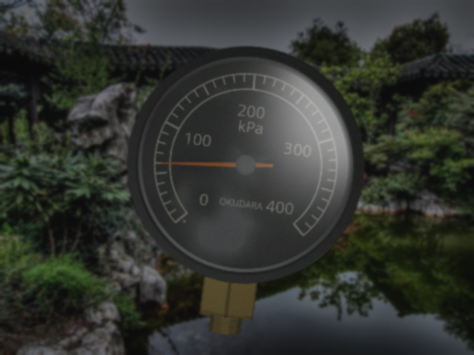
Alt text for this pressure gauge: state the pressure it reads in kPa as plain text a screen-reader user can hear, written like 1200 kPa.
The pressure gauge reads 60 kPa
